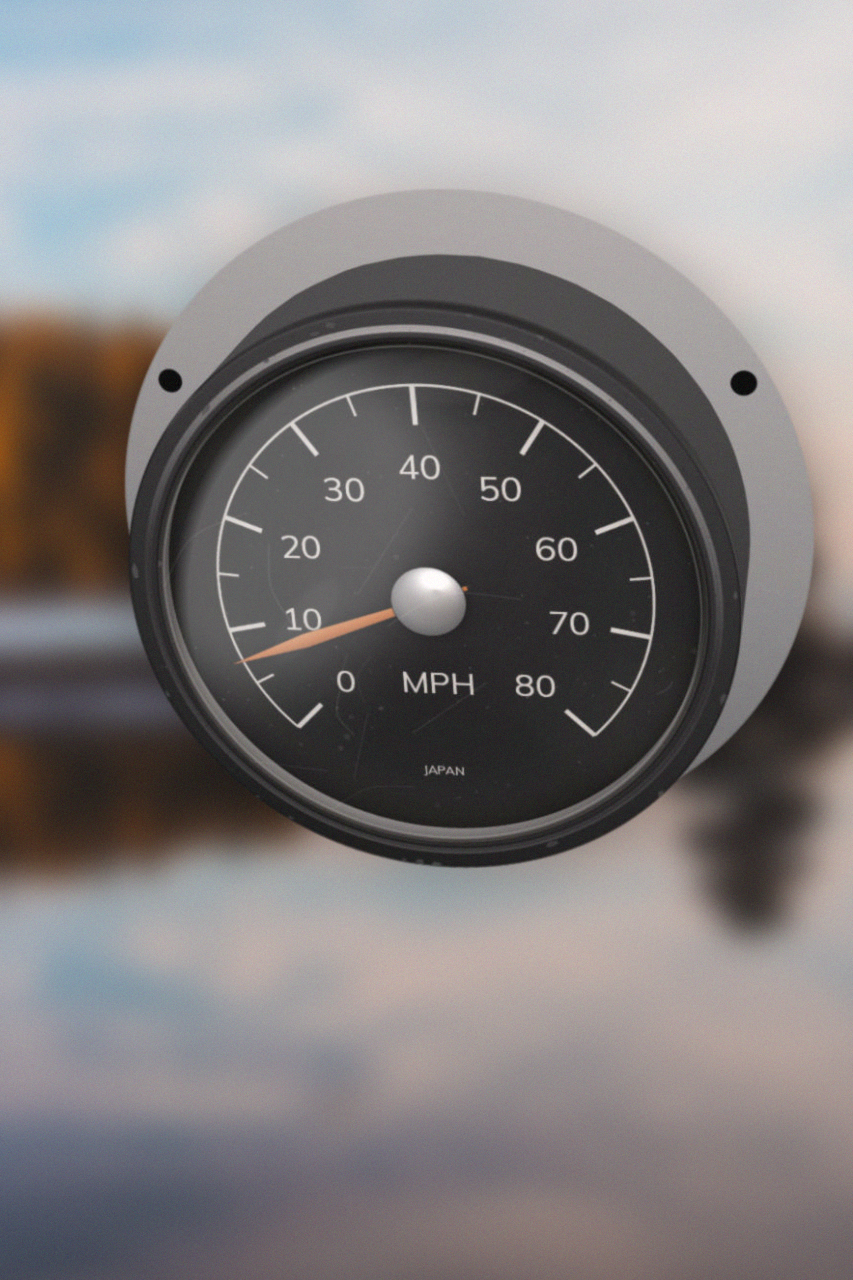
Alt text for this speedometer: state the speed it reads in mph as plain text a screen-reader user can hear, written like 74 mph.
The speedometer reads 7.5 mph
